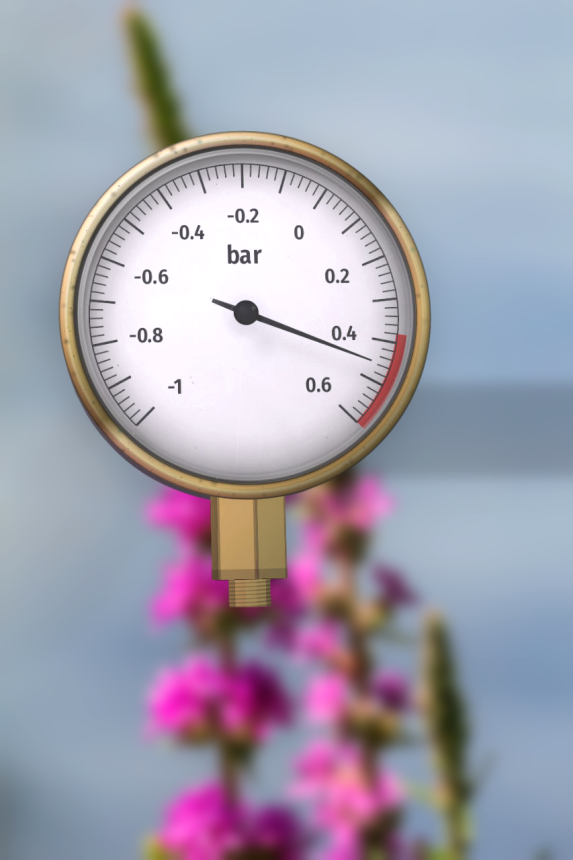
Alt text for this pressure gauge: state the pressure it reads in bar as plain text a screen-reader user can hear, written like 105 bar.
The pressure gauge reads 0.46 bar
